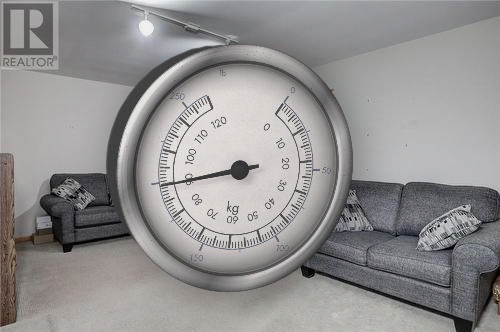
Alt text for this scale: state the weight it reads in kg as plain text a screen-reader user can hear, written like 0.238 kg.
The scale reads 90 kg
